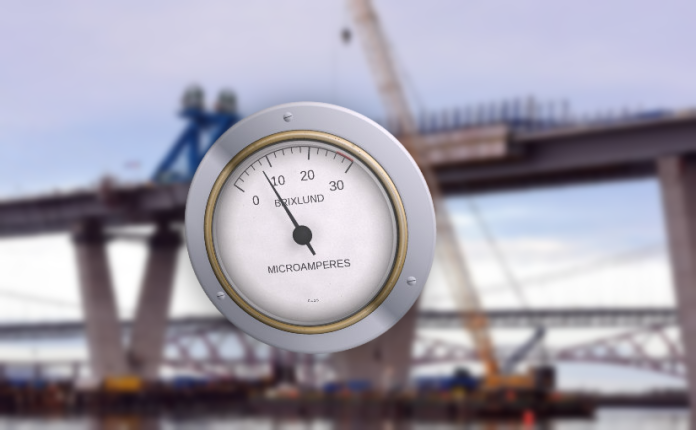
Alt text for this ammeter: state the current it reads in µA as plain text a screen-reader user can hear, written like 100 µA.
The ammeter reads 8 µA
